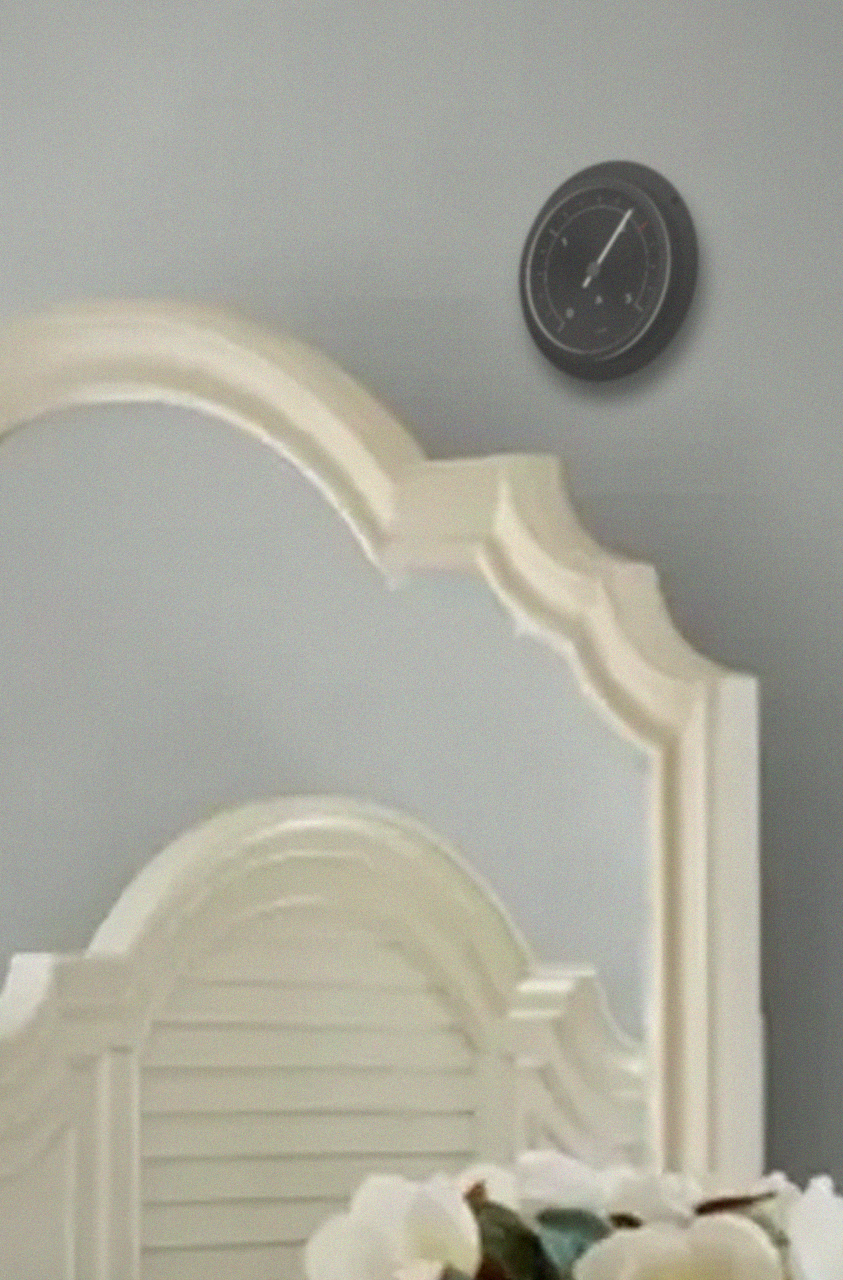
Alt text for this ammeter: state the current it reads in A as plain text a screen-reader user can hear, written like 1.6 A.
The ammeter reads 2 A
